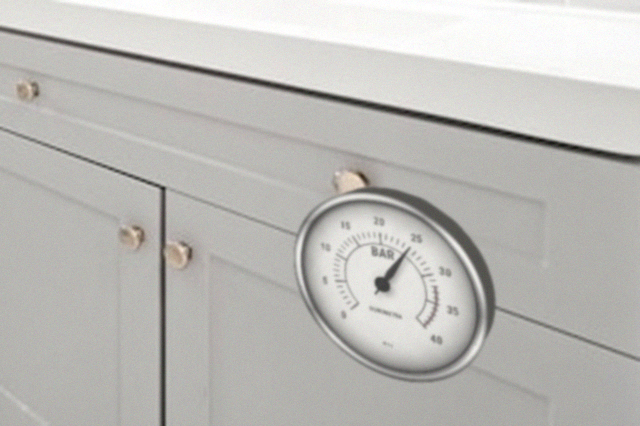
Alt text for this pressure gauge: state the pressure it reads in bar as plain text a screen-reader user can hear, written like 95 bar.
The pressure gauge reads 25 bar
